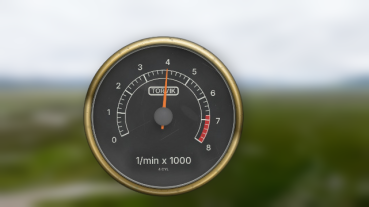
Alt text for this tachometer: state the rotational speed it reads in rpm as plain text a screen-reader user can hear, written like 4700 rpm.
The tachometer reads 4000 rpm
